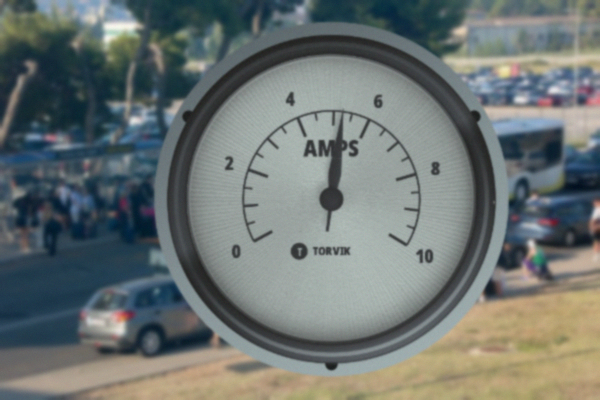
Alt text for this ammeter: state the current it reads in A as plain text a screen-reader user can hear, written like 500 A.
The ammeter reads 5.25 A
